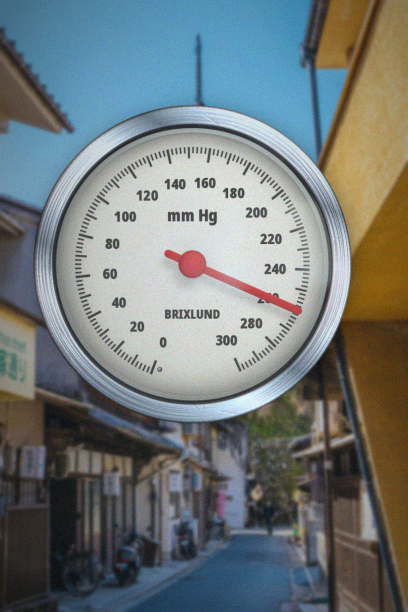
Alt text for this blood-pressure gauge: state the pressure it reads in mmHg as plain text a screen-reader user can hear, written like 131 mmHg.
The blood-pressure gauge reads 260 mmHg
